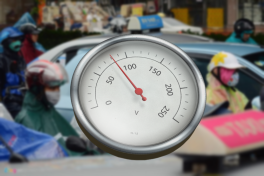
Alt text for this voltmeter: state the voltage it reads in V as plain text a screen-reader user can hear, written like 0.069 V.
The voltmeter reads 80 V
